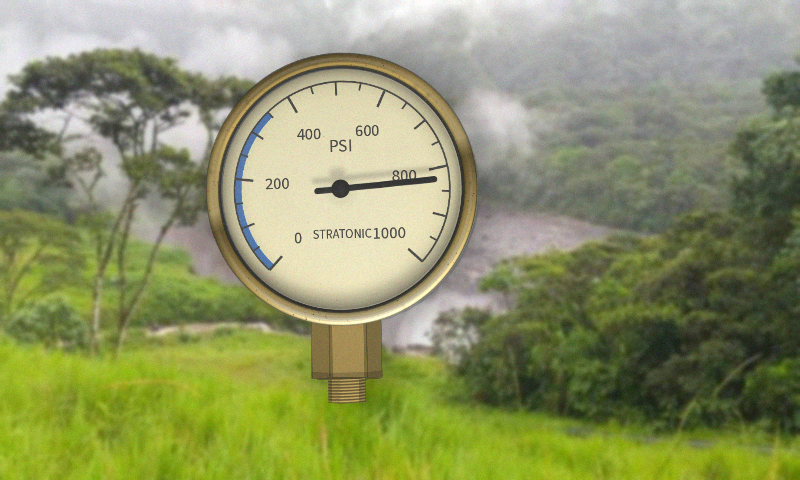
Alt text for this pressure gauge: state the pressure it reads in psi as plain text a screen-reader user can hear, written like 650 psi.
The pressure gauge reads 825 psi
